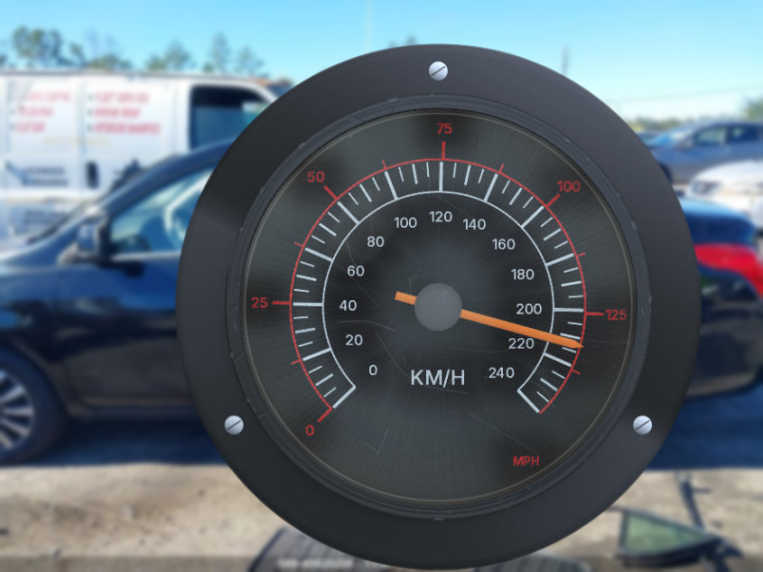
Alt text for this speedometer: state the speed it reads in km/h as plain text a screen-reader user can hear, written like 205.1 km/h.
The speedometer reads 212.5 km/h
